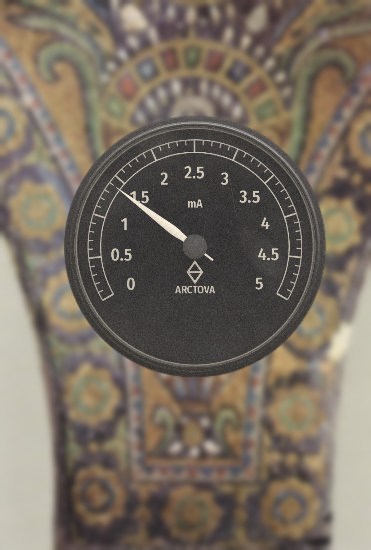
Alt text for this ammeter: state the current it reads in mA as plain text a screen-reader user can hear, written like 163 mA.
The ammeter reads 1.4 mA
